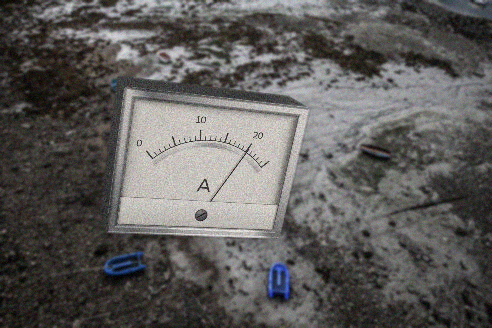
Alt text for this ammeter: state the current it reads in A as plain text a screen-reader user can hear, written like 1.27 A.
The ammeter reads 20 A
